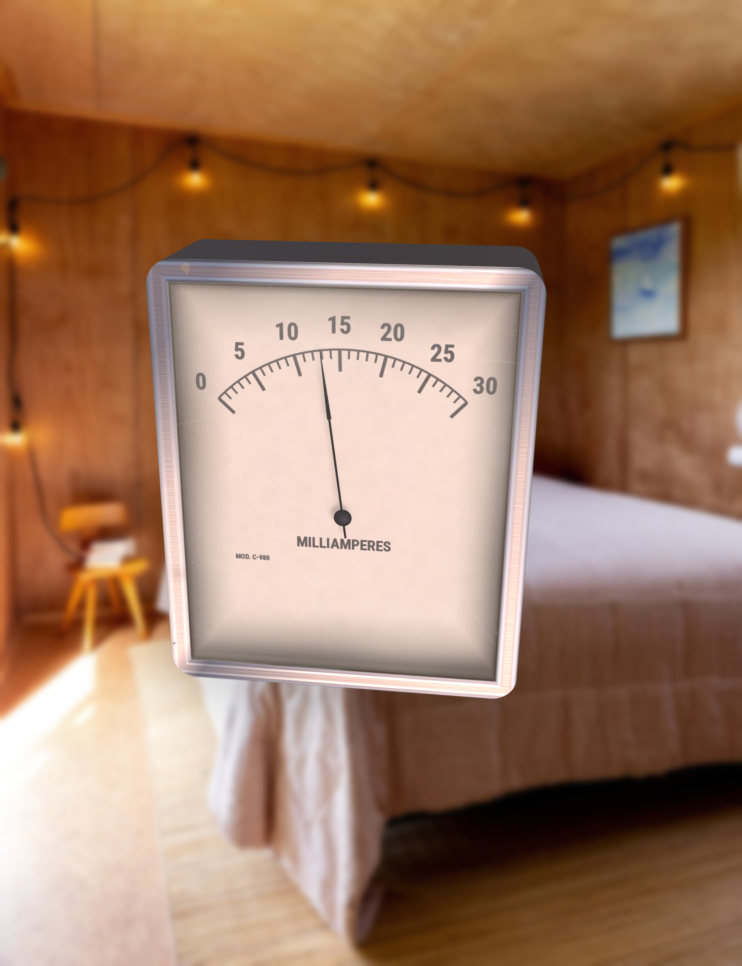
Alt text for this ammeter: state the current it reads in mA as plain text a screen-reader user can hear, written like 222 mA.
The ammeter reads 13 mA
